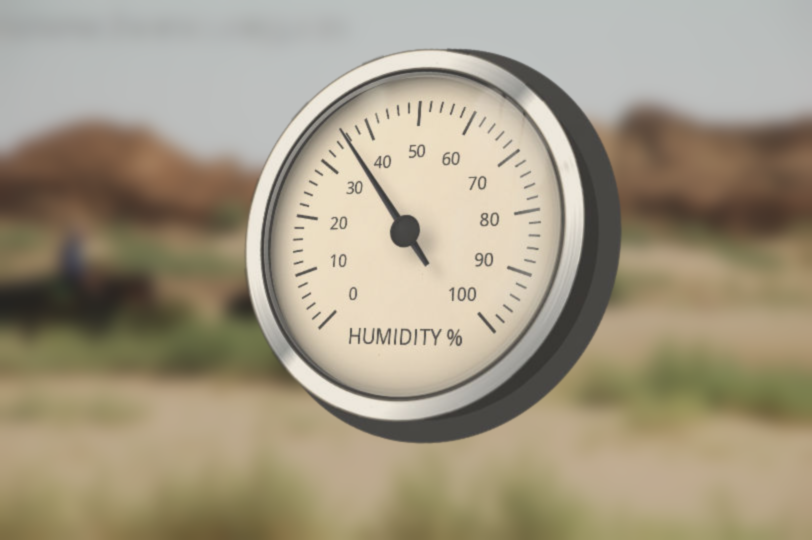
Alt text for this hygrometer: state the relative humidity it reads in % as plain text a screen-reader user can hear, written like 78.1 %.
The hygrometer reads 36 %
